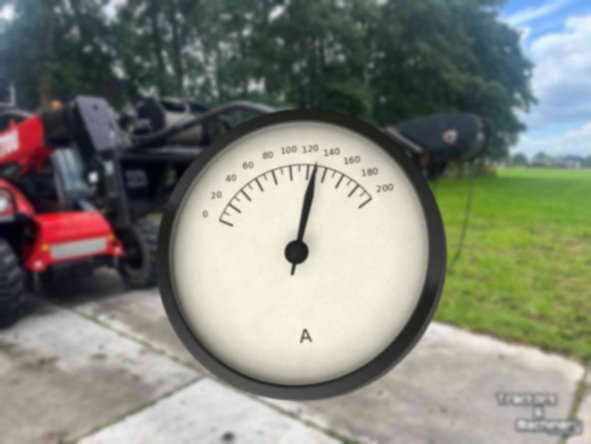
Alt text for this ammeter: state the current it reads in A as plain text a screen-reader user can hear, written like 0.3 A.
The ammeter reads 130 A
